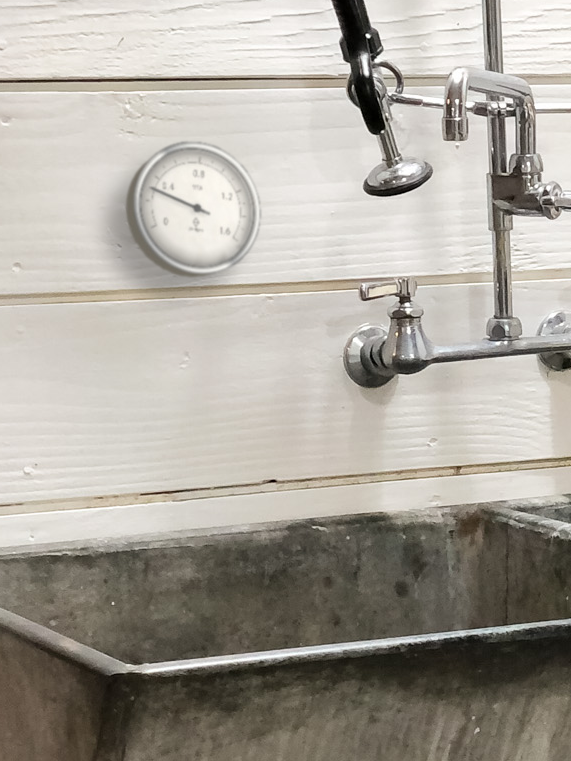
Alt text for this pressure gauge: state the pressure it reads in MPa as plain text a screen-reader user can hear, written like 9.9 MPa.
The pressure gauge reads 0.3 MPa
